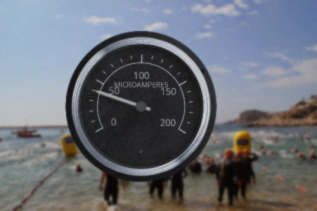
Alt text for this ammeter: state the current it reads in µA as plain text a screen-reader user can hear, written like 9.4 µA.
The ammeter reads 40 µA
